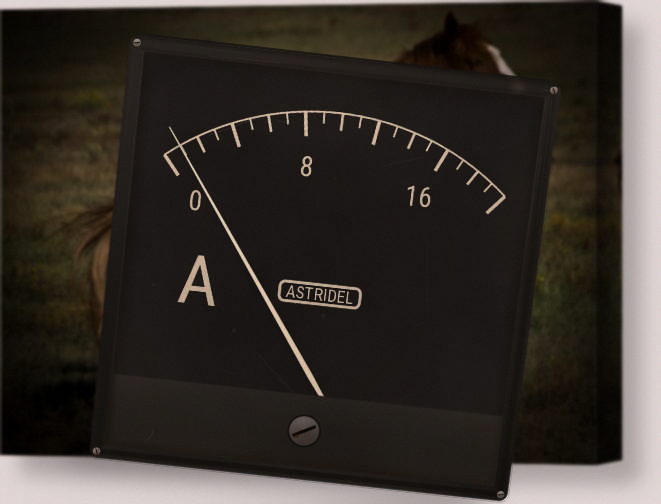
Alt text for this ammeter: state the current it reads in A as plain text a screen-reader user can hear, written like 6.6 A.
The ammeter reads 1 A
